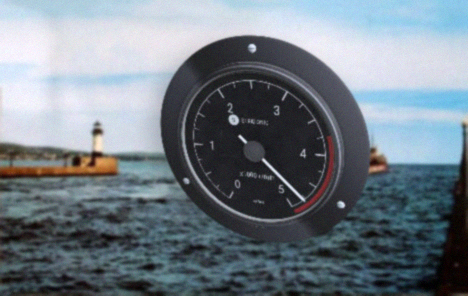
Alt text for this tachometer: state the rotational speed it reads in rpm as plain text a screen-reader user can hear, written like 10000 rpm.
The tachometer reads 4750 rpm
